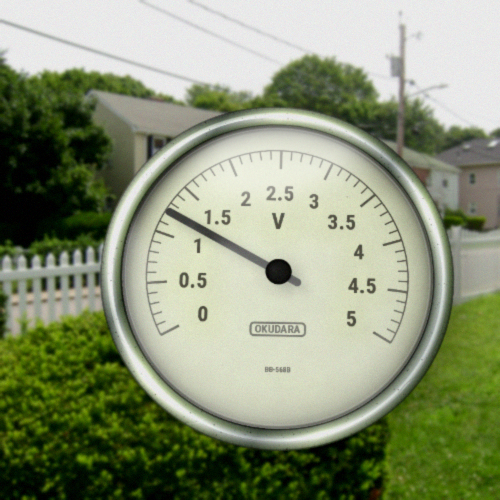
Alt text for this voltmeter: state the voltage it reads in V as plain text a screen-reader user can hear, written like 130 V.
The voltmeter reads 1.2 V
